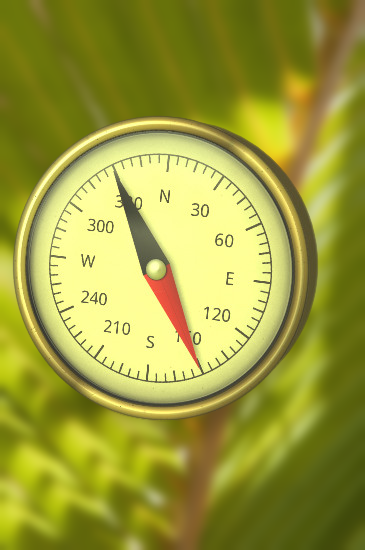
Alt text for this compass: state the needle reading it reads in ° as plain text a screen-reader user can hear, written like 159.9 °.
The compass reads 150 °
